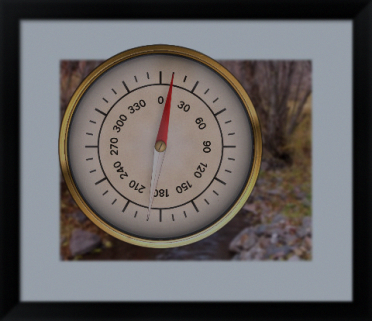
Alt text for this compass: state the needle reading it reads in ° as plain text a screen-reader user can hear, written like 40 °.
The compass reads 10 °
